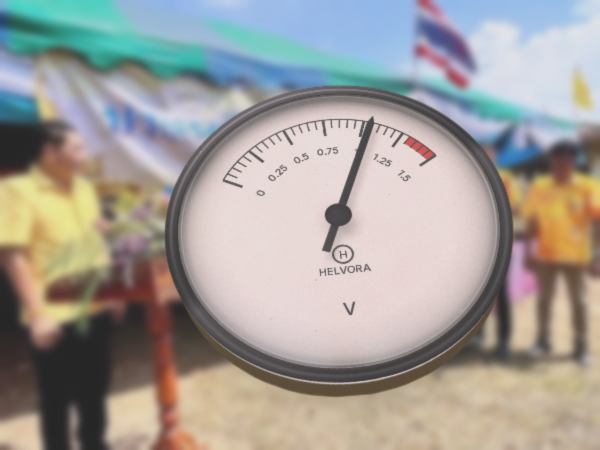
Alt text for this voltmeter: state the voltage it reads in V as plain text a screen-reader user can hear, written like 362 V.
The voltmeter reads 1.05 V
